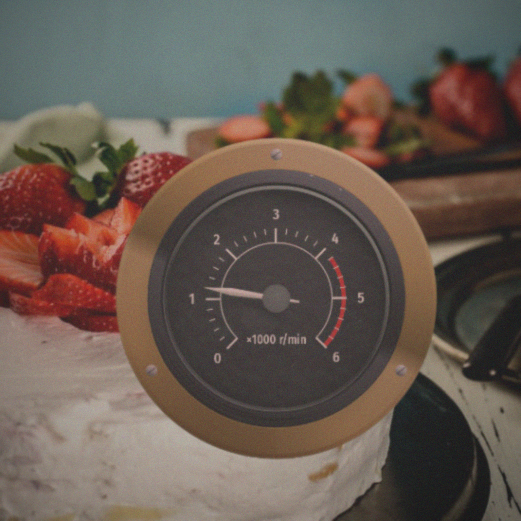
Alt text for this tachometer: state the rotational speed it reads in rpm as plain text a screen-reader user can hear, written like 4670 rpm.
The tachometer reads 1200 rpm
